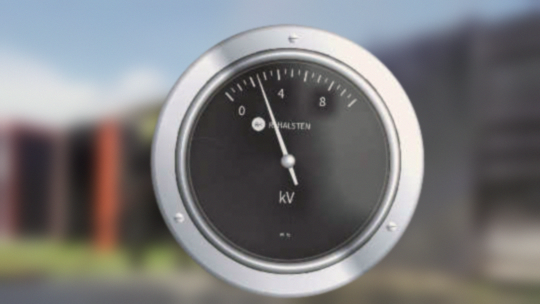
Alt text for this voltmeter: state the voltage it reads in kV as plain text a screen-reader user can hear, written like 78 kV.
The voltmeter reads 2.5 kV
